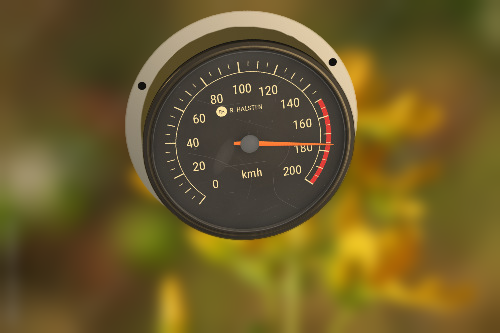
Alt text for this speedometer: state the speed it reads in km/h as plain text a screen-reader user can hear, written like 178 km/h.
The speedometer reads 175 km/h
